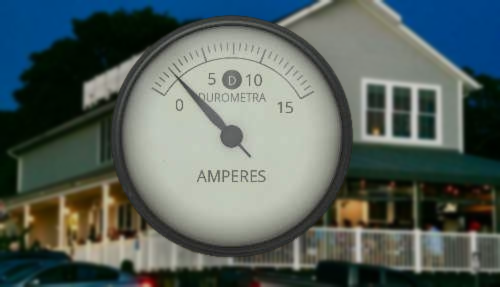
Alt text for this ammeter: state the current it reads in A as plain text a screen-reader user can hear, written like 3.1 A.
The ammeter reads 2 A
